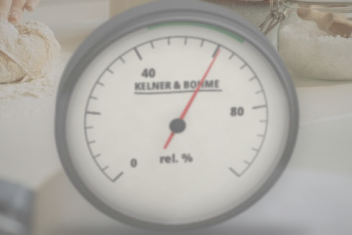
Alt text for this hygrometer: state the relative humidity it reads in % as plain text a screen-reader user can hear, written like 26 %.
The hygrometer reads 60 %
